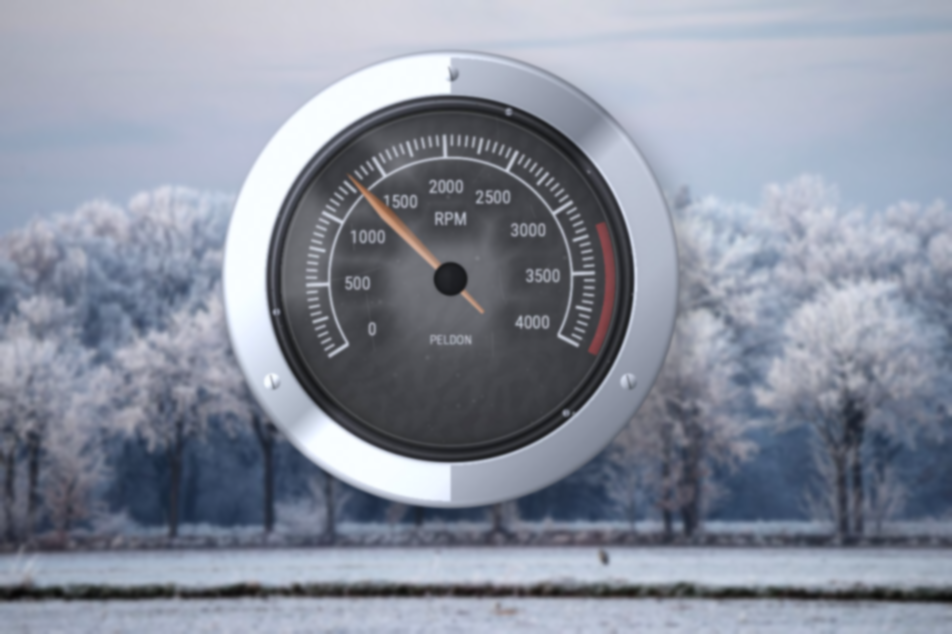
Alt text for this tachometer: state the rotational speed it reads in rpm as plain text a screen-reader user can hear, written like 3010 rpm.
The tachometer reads 1300 rpm
